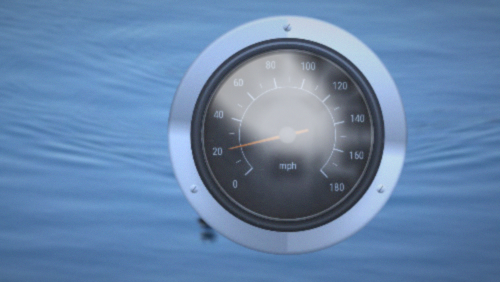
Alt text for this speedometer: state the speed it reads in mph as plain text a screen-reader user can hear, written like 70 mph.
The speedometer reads 20 mph
